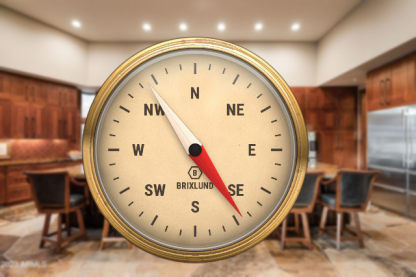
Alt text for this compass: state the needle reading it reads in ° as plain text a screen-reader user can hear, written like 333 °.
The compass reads 145 °
